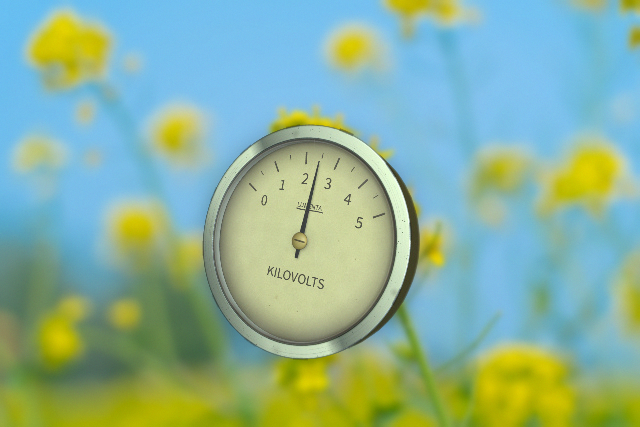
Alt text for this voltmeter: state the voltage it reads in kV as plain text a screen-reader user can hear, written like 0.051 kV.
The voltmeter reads 2.5 kV
